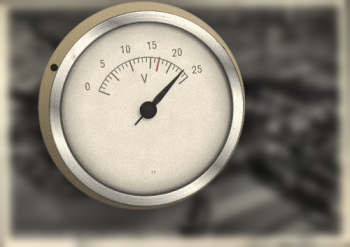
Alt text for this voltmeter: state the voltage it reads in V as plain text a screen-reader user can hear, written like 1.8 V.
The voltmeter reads 23 V
